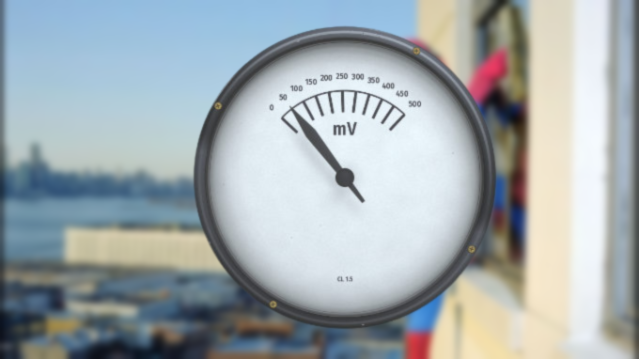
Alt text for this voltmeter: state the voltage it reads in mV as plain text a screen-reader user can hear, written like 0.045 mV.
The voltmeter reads 50 mV
